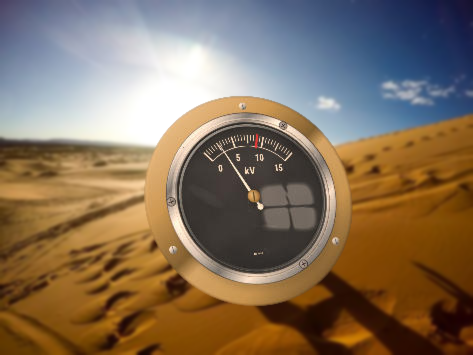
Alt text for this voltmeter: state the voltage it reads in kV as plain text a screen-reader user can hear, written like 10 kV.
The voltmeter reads 2.5 kV
